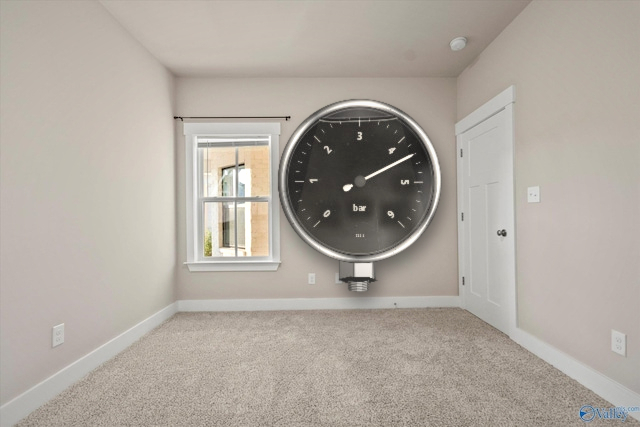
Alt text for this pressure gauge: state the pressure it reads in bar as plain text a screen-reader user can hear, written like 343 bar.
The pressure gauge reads 4.4 bar
